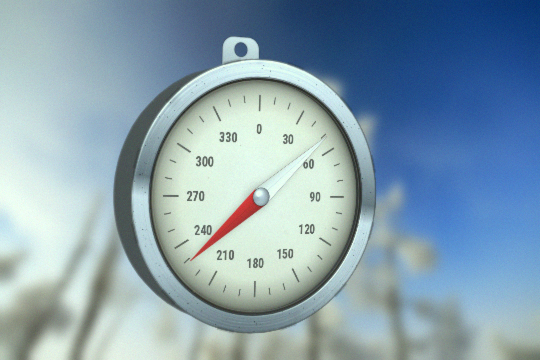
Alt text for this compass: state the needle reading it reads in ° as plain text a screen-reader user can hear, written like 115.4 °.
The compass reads 230 °
